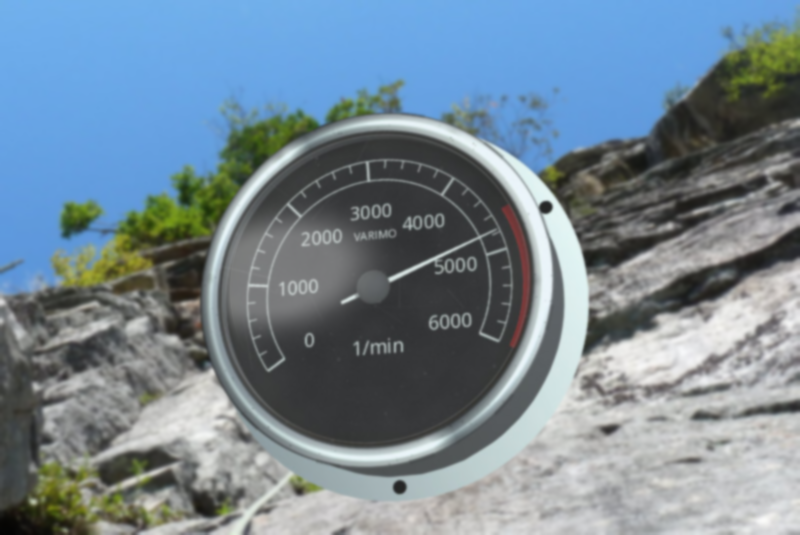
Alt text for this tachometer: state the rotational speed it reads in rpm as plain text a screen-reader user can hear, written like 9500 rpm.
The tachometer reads 4800 rpm
